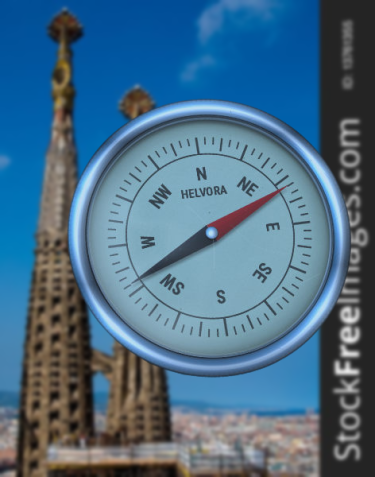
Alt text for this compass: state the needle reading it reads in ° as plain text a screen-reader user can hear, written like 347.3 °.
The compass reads 65 °
